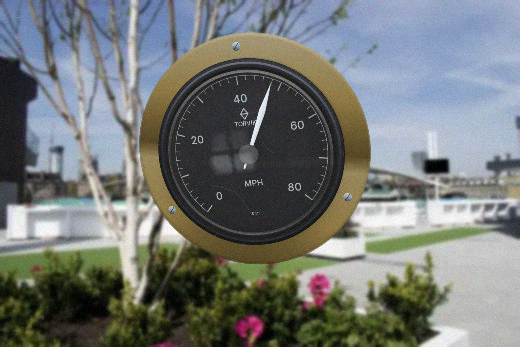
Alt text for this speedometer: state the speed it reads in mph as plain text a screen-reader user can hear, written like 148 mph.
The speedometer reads 48 mph
